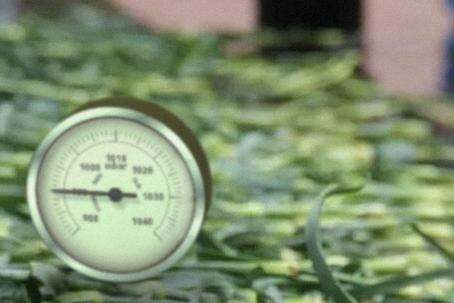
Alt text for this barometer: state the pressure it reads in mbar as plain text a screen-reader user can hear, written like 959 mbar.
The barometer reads 990 mbar
